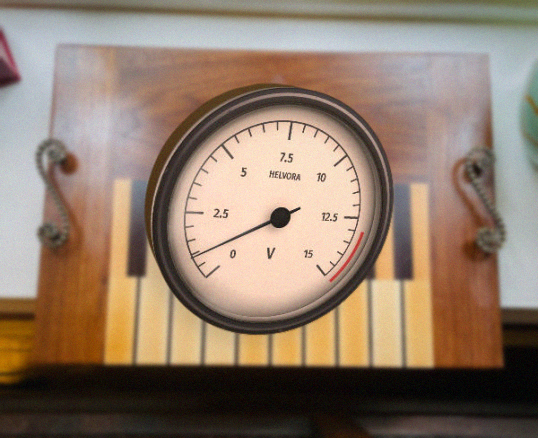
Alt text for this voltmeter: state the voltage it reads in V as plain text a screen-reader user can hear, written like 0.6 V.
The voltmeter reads 1 V
